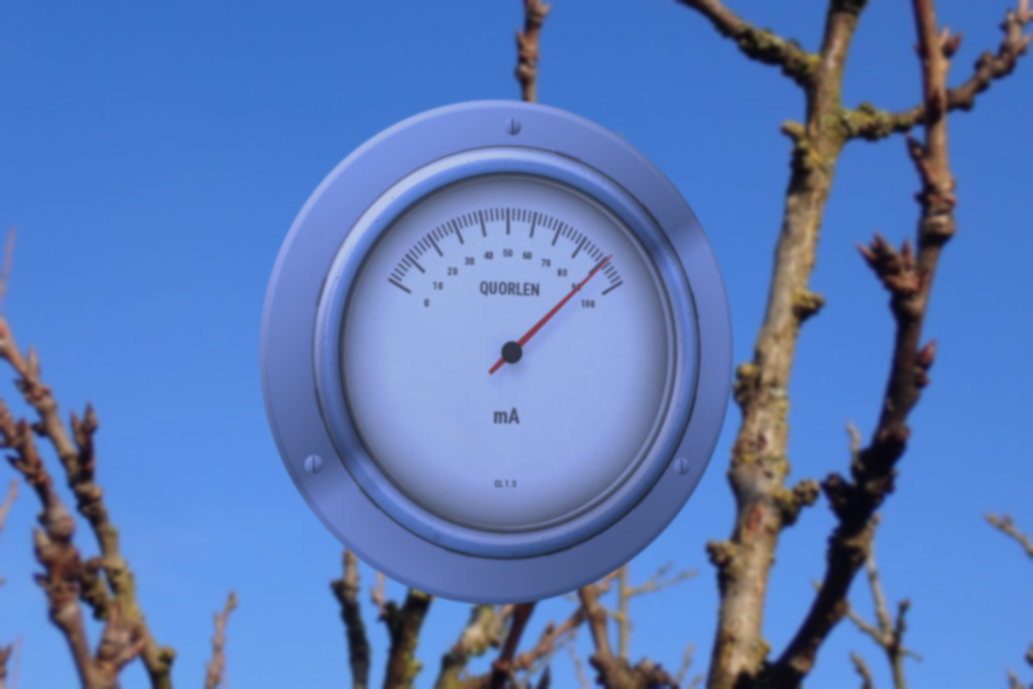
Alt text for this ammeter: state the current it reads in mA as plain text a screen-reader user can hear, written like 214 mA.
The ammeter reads 90 mA
